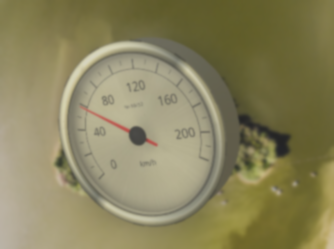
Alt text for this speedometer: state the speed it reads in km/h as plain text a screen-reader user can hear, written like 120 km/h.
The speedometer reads 60 km/h
